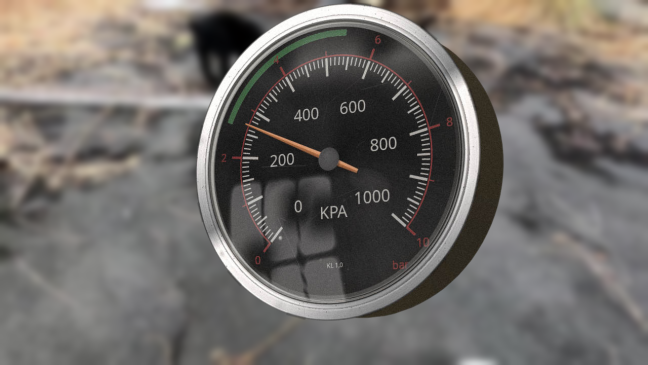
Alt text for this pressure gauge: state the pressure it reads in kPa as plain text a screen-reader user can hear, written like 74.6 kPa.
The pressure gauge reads 270 kPa
